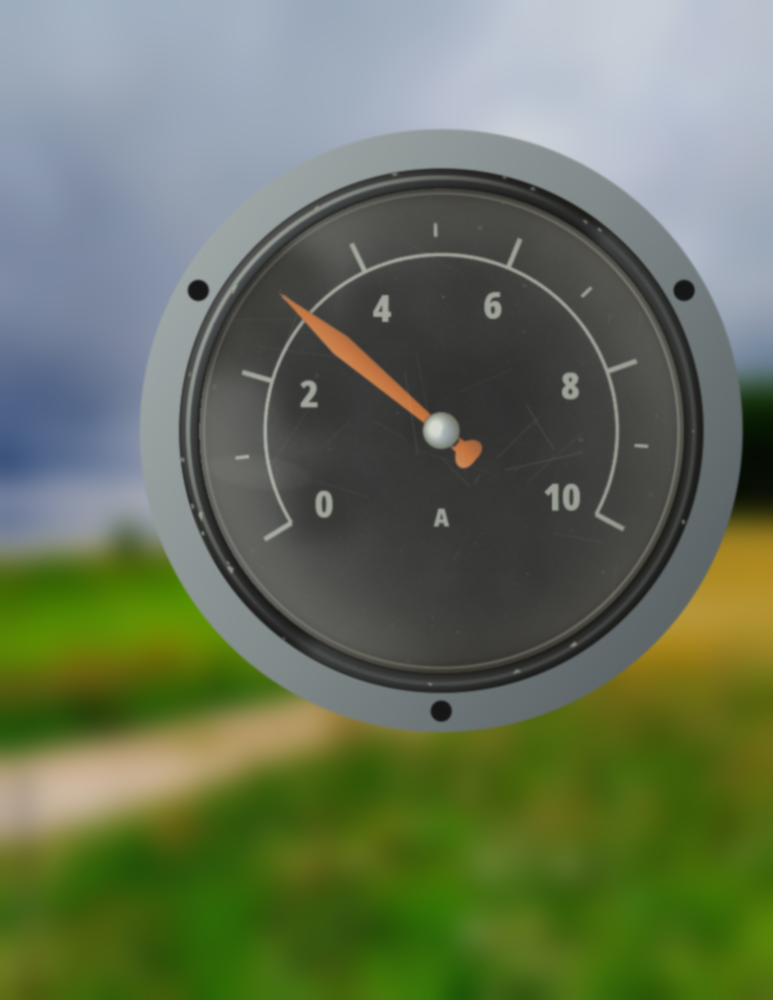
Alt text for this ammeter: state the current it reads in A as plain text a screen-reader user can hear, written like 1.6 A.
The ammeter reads 3 A
